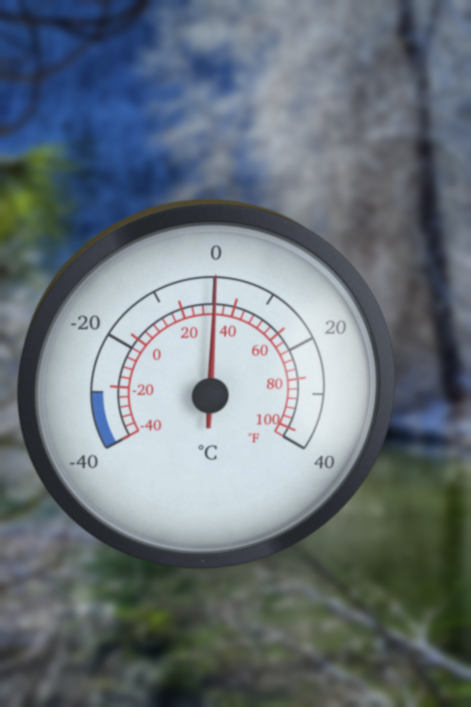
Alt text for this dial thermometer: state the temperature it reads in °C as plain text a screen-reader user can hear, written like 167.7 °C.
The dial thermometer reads 0 °C
